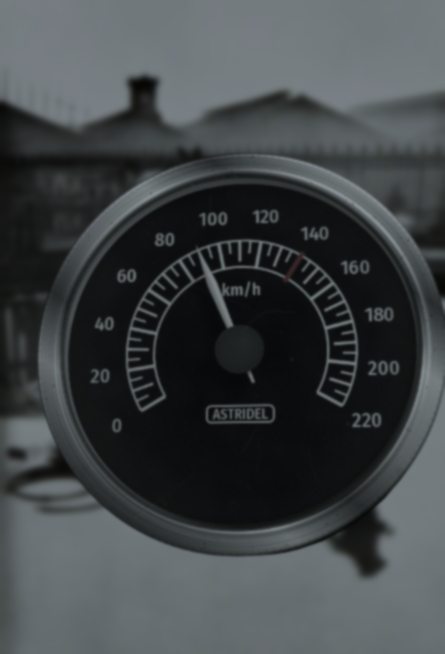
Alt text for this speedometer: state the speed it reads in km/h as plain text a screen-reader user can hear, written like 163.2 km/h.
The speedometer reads 90 km/h
